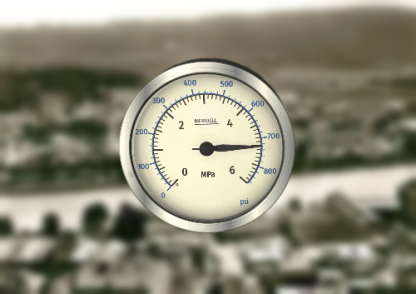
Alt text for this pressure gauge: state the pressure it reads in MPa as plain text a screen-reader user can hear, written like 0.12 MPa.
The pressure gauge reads 5 MPa
